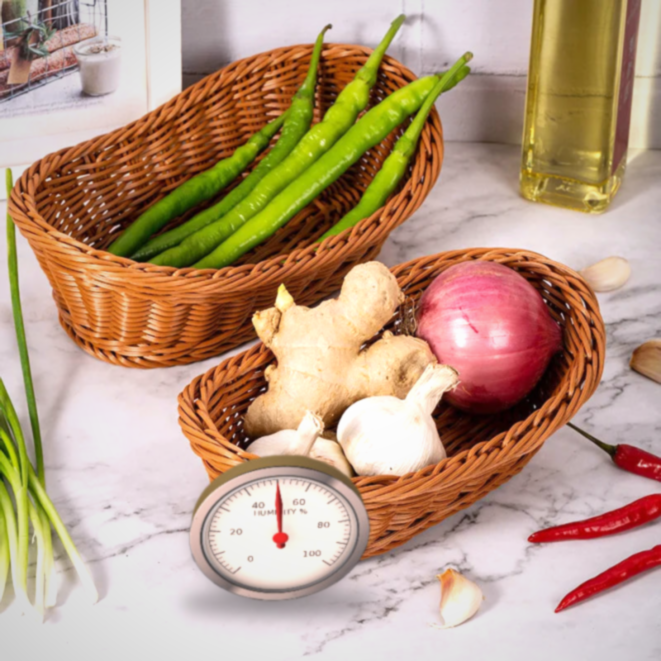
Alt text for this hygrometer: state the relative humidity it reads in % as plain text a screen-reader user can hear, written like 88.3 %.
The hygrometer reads 50 %
